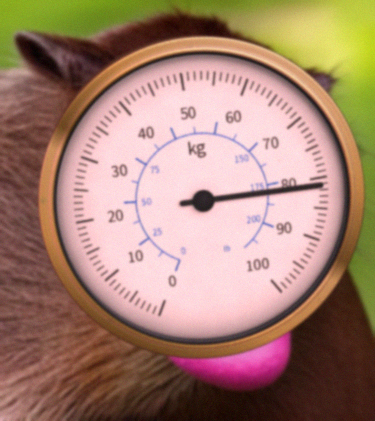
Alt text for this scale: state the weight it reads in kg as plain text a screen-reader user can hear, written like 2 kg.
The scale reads 81 kg
